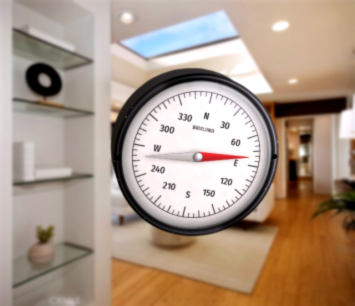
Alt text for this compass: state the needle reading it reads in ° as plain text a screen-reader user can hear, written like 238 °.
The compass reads 80 °
